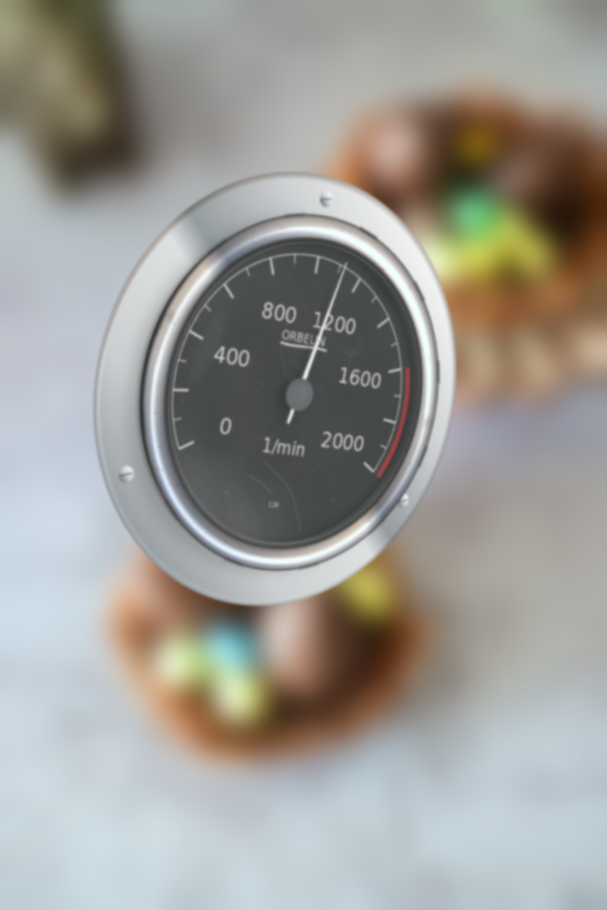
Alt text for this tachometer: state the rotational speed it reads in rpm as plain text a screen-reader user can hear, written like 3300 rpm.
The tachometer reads 1100 rpm
